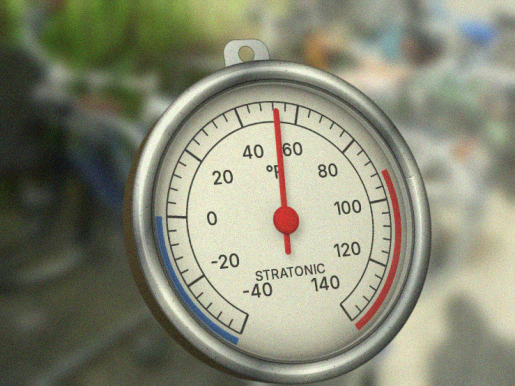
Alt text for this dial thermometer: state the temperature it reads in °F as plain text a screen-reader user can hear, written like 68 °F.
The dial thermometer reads 52 °F
